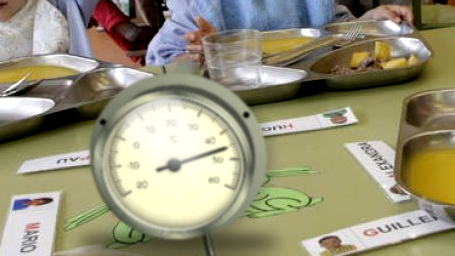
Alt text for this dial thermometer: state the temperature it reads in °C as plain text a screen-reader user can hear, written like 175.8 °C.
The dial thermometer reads 45 °C
